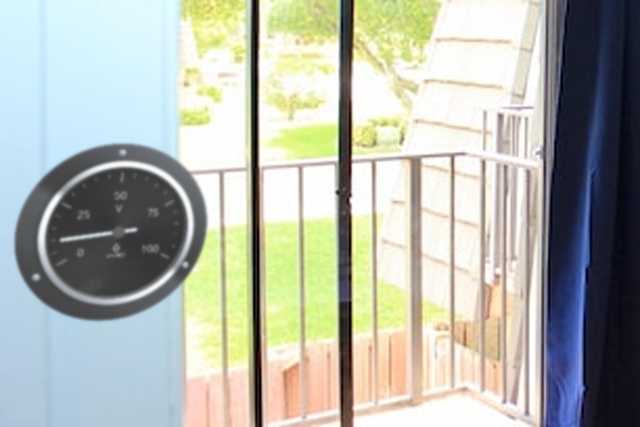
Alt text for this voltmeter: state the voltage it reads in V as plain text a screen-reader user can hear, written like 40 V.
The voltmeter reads 10 V
